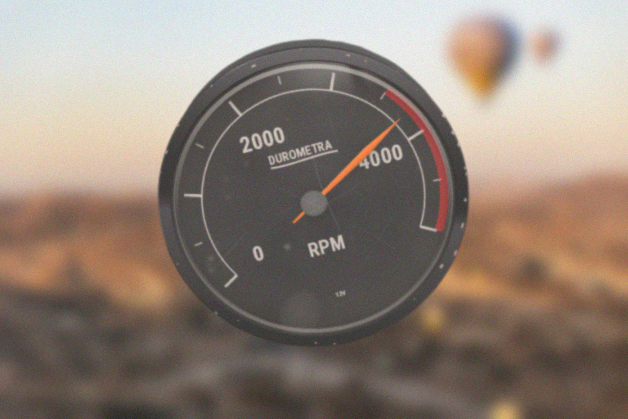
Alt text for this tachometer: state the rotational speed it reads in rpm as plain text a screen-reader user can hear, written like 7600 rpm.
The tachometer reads 3750 rpm
